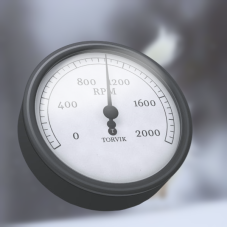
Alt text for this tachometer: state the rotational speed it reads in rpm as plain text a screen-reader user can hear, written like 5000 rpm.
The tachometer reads 1050 rpm
